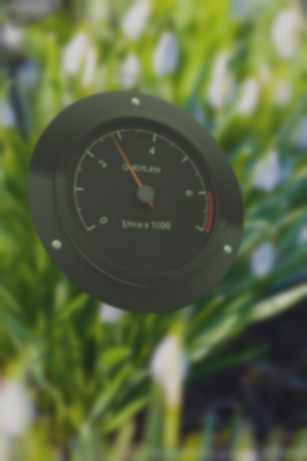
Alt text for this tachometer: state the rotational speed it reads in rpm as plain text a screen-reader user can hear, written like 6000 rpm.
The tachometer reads 2750 rpm
